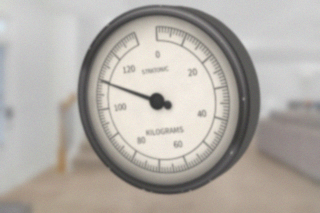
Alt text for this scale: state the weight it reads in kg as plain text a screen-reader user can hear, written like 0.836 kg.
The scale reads 110 kg
